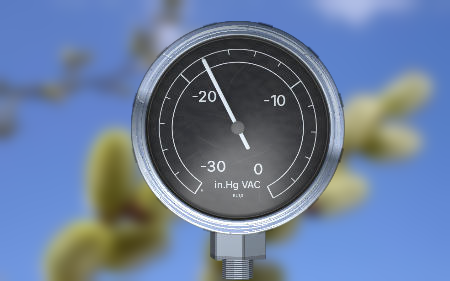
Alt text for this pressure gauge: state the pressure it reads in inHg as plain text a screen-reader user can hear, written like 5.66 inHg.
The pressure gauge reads -18 inHg
